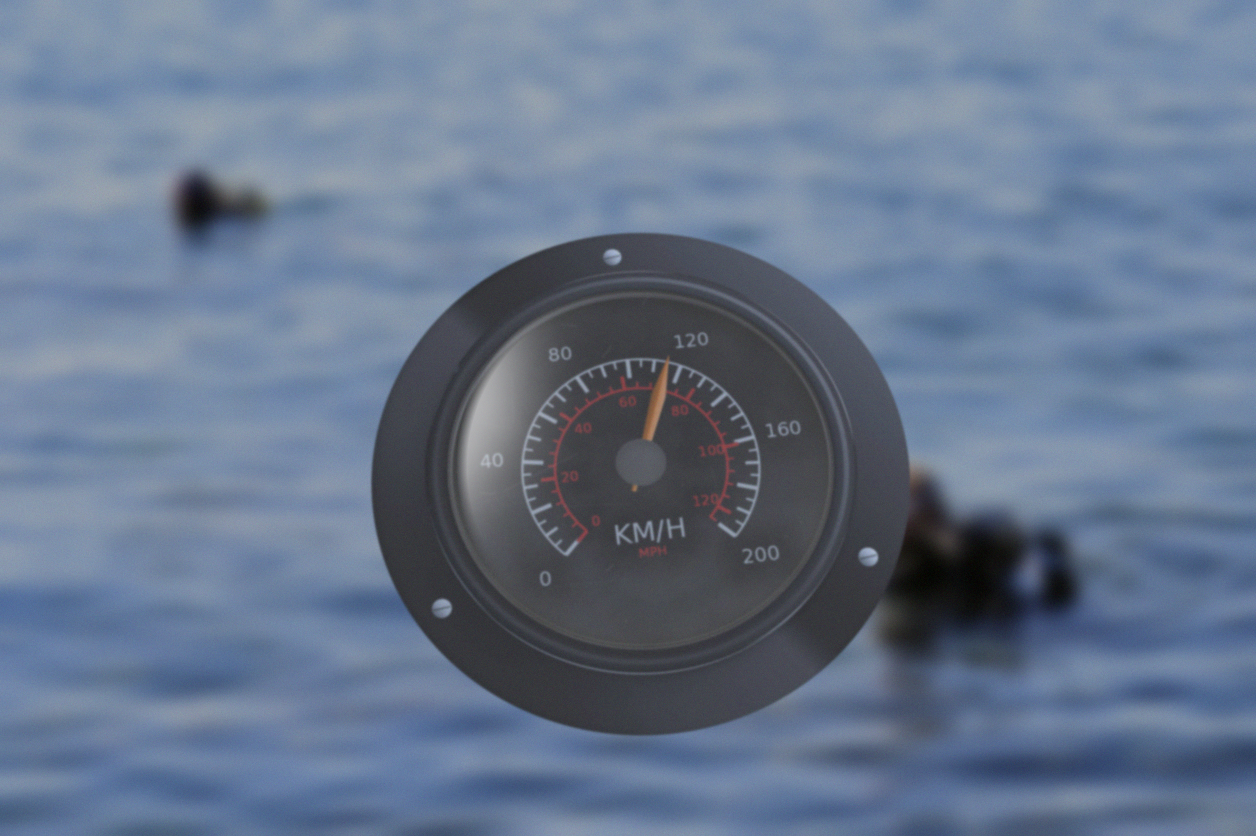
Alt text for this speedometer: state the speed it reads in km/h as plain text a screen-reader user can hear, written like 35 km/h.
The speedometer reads 115 km/h
